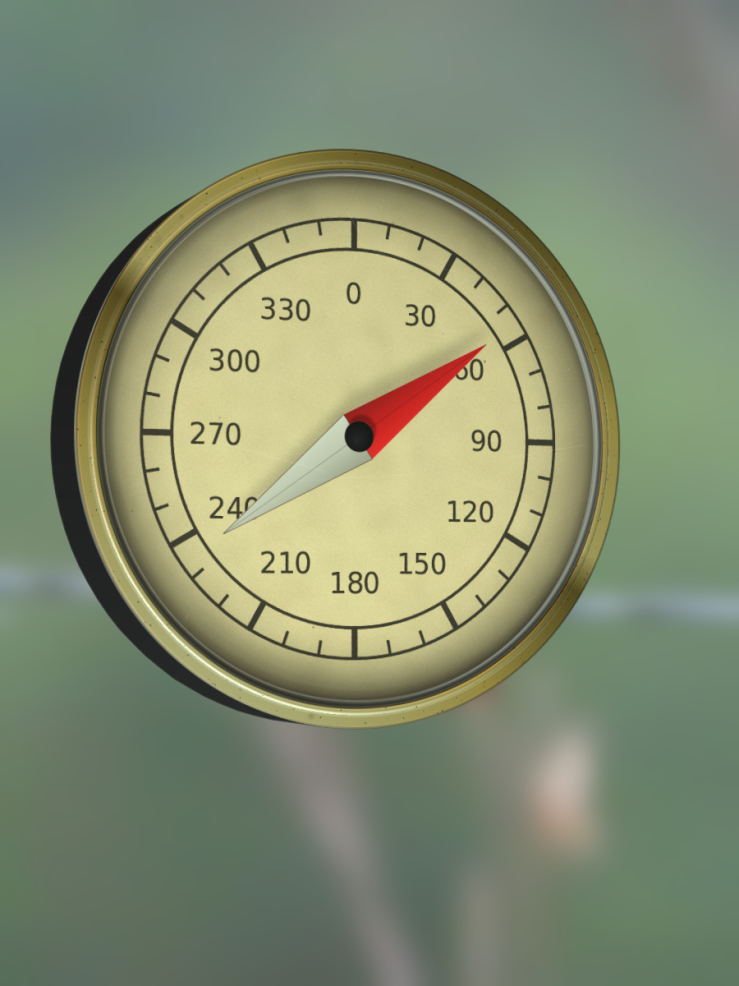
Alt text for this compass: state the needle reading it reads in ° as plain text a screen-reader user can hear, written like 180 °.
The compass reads 55 °
